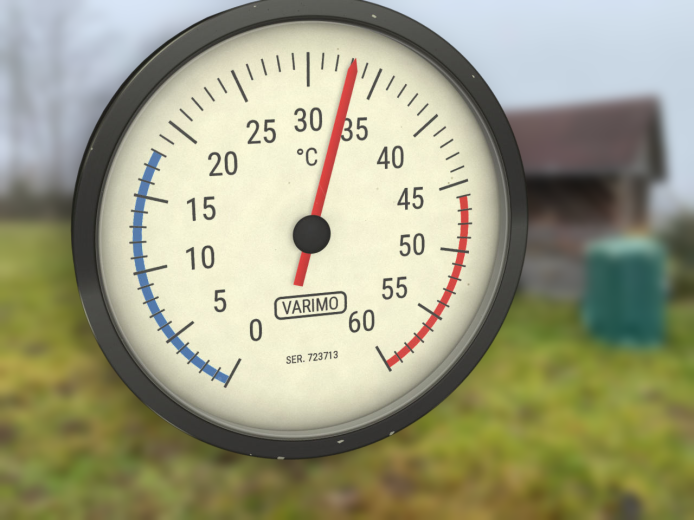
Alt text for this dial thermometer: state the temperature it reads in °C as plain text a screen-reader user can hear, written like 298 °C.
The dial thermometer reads 33 °C
